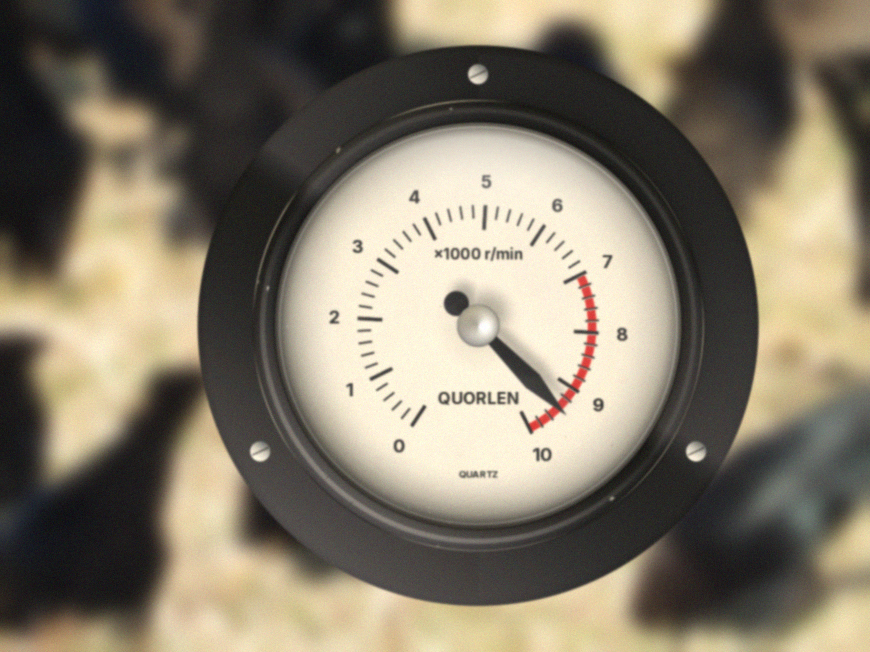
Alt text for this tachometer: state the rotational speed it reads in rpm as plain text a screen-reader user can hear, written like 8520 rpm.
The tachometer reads 9400 rpm
